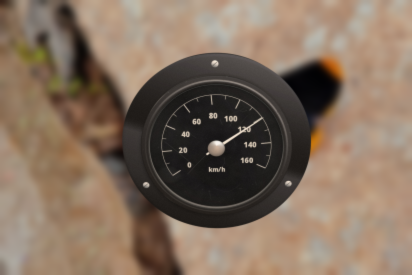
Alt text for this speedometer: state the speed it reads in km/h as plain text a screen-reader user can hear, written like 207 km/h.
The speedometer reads 120 km/h
